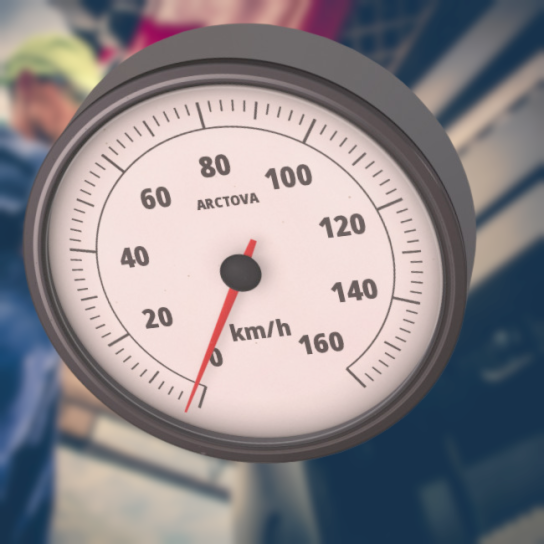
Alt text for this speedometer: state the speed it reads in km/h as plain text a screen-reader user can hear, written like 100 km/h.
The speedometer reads 2 km/h
